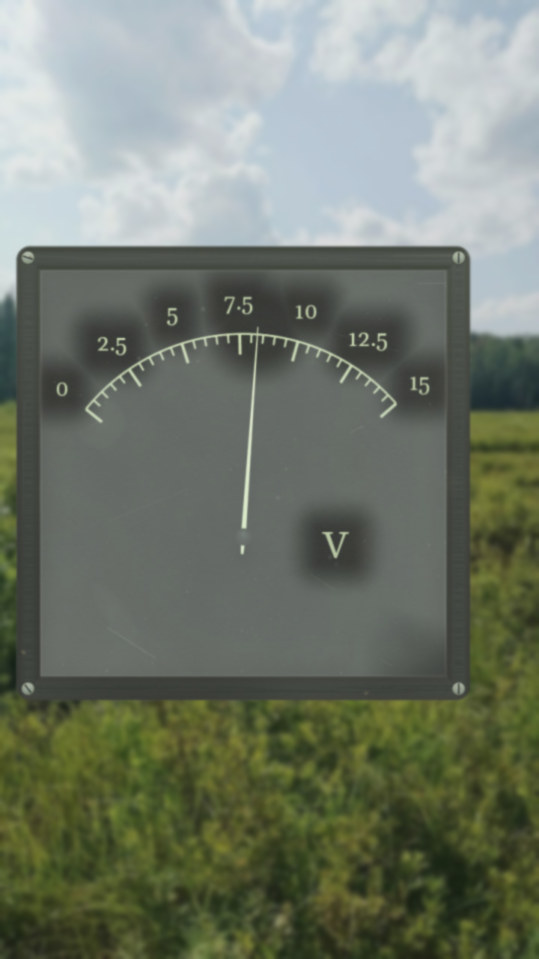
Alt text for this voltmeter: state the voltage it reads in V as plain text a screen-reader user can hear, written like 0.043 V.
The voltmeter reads 8.25 V
